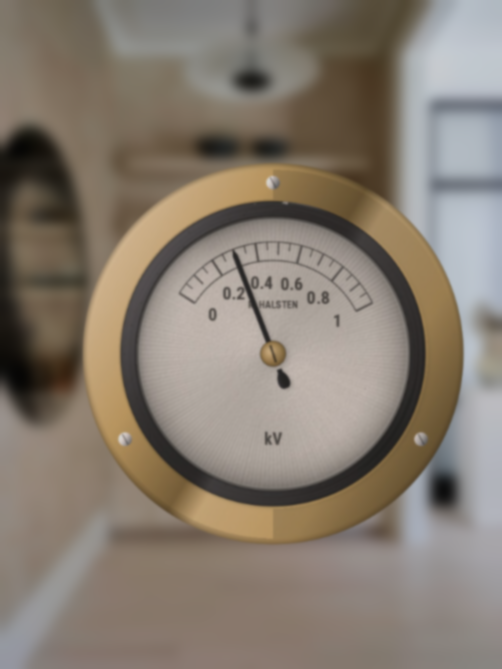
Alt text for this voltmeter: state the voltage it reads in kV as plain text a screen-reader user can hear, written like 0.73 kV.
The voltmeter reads 0.3 kV
